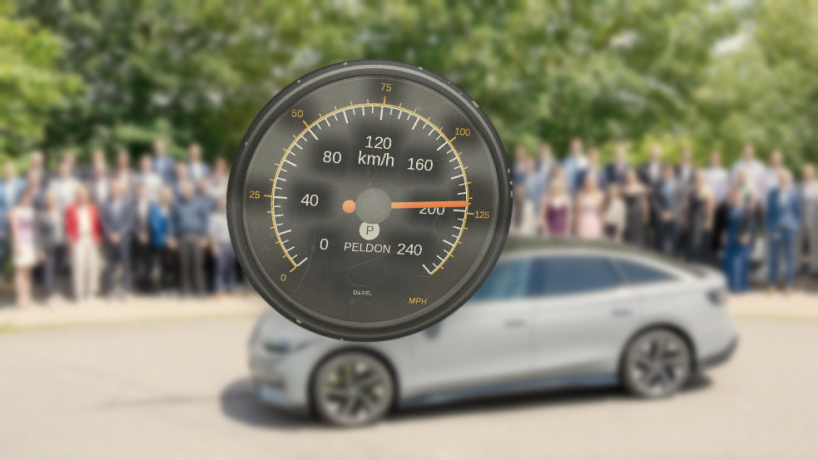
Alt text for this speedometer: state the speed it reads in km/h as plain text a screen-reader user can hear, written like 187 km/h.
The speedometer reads 195 km/h
